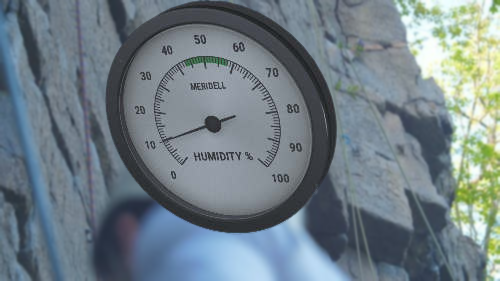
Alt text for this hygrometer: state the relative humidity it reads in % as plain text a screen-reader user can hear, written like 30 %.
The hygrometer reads 10 %
